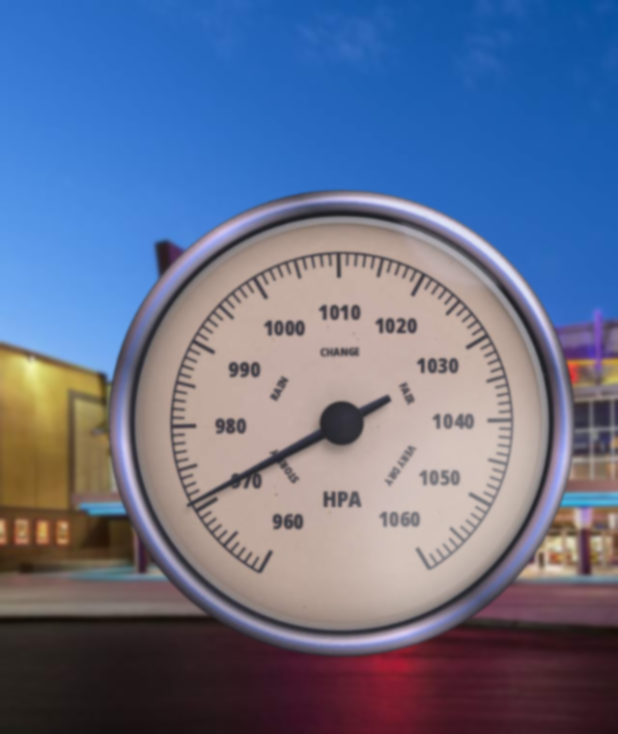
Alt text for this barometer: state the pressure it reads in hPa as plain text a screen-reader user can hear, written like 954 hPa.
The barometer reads 971 hPa
